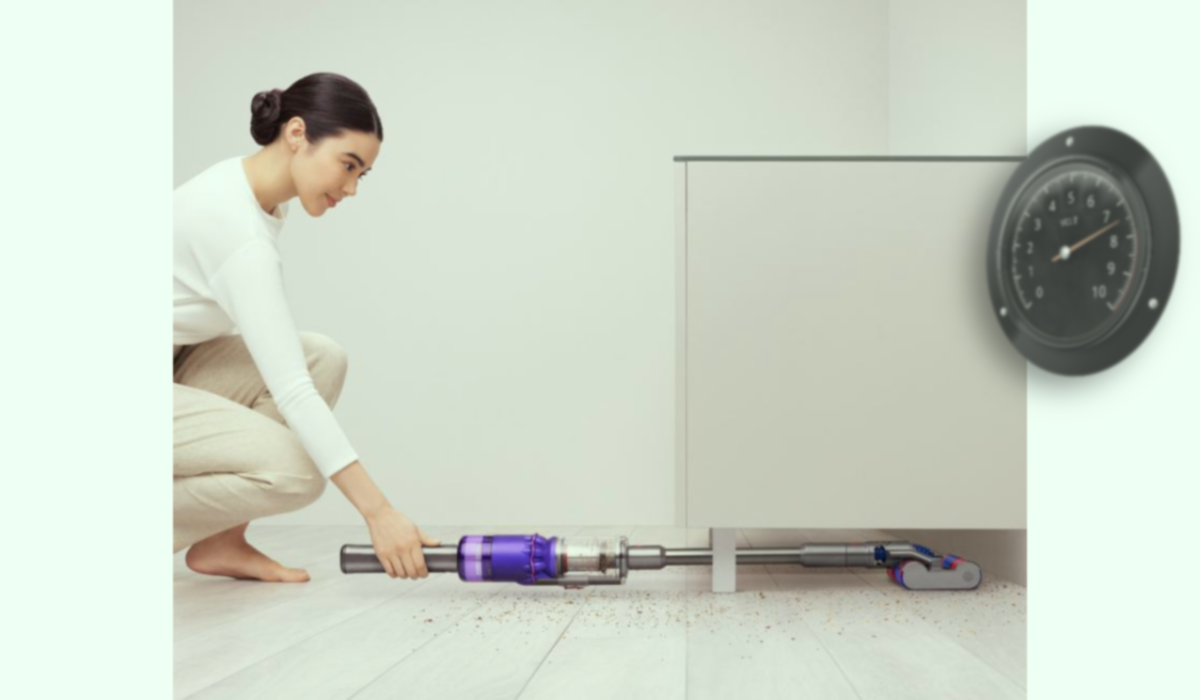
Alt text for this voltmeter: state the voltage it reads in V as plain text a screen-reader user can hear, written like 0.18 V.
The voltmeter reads 7.5 V
